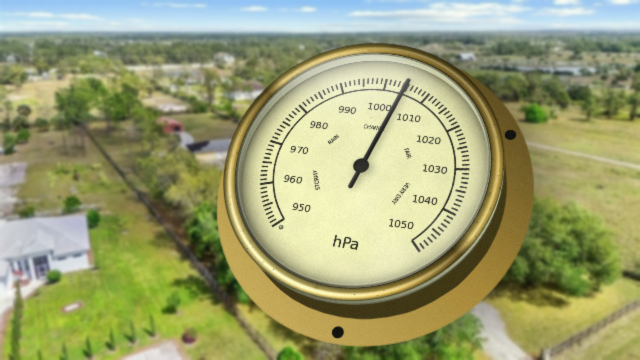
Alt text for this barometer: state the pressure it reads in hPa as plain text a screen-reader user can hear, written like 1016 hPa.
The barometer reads 1005 hPa
